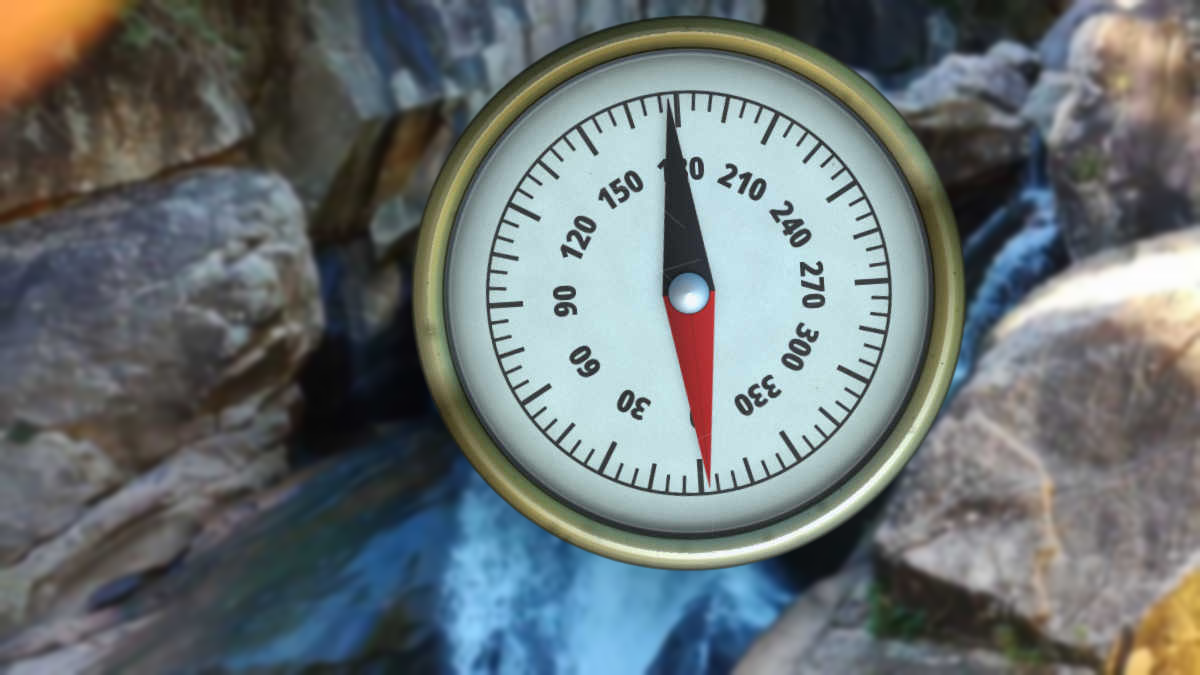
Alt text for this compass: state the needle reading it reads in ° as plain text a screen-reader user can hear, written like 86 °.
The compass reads 357.5 °
